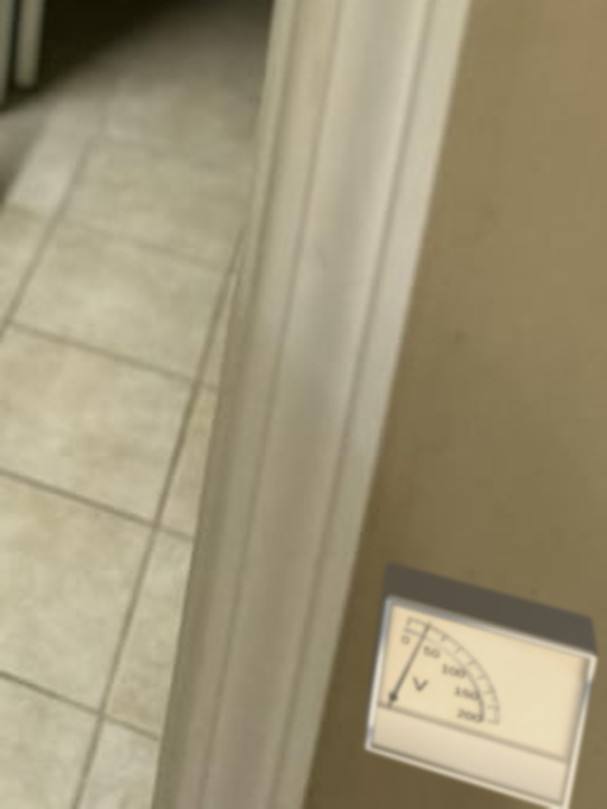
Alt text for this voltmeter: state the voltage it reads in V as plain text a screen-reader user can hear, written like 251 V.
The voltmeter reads 25 V
